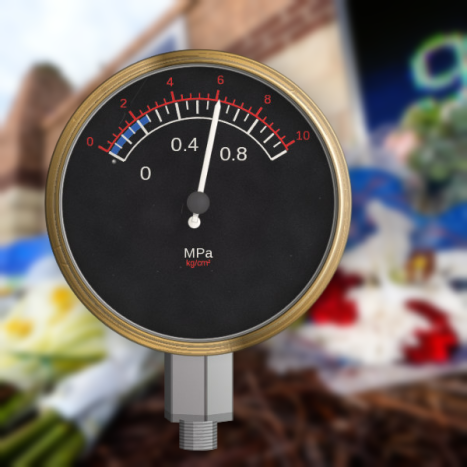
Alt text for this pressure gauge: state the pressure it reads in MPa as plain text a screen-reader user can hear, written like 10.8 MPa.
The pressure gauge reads 0.6 MPa
